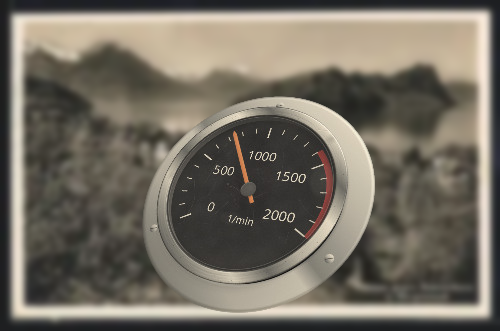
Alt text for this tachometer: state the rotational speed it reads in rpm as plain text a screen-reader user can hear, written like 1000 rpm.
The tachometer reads 750 rpm
